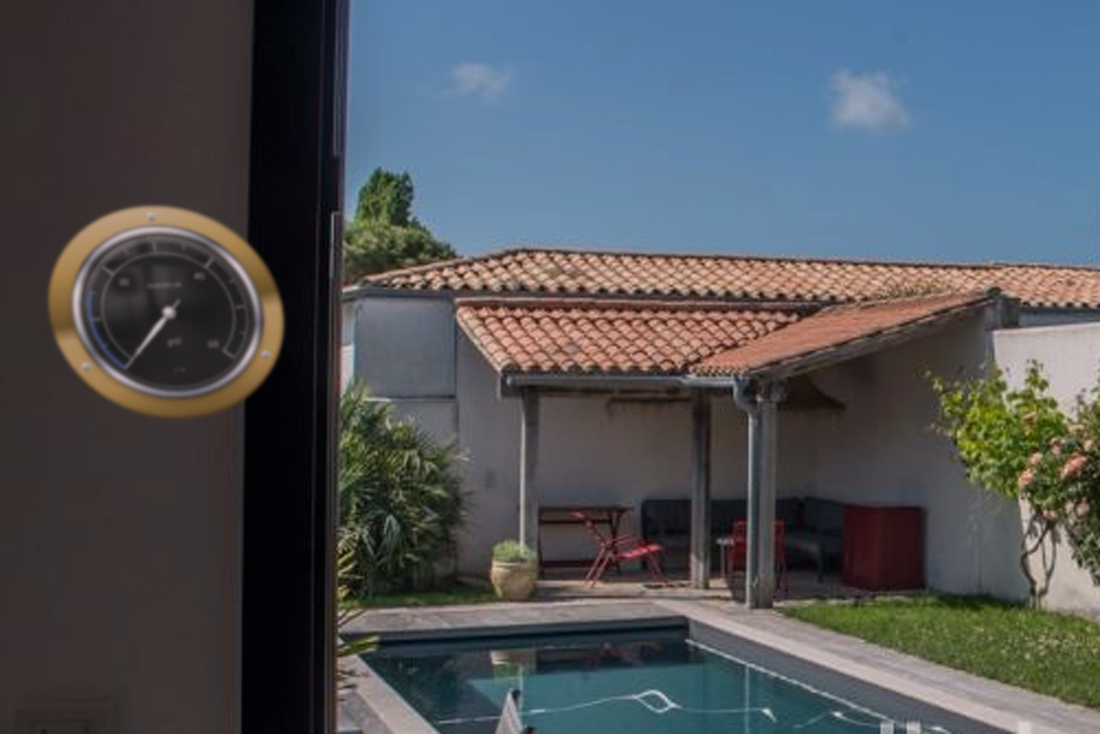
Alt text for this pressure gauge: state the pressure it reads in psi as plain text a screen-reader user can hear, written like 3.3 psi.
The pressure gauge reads 0 psi
